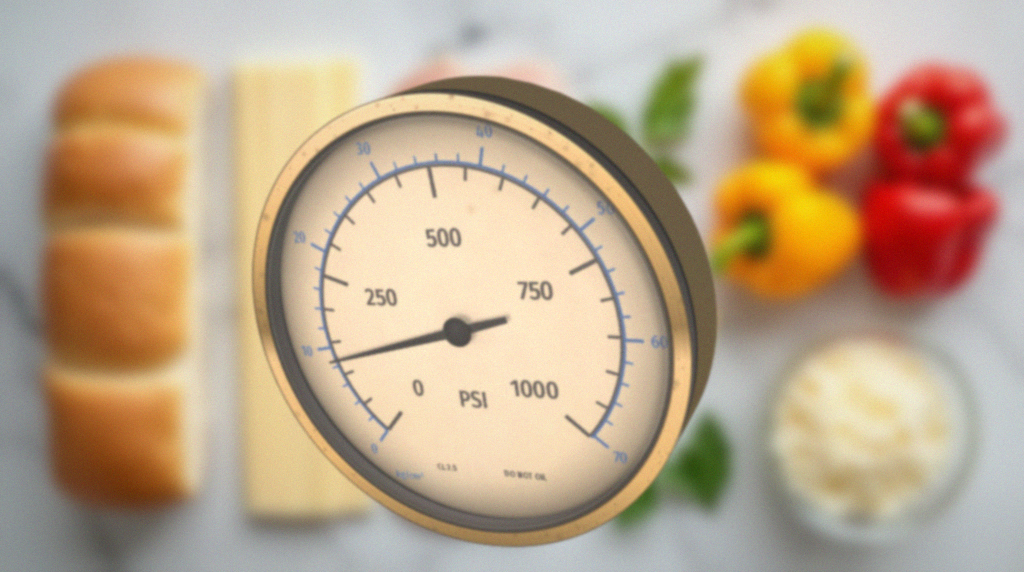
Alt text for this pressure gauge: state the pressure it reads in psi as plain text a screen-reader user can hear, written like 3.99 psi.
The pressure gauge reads 125 psi
